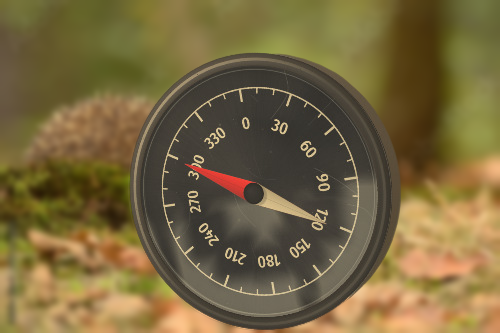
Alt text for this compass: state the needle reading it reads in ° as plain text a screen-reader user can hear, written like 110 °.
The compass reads 300 °
